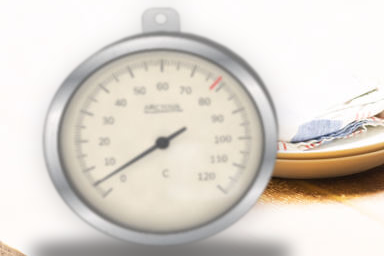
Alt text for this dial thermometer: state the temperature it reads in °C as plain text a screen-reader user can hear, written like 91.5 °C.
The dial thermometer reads 5 °C
